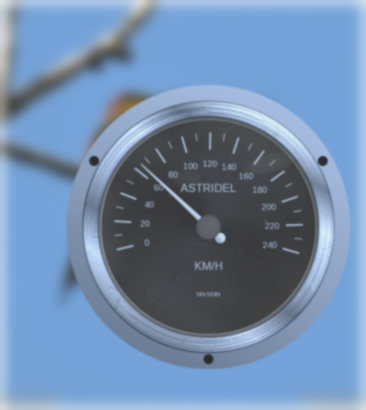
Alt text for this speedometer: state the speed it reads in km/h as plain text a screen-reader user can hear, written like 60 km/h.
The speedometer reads 65 km/h
